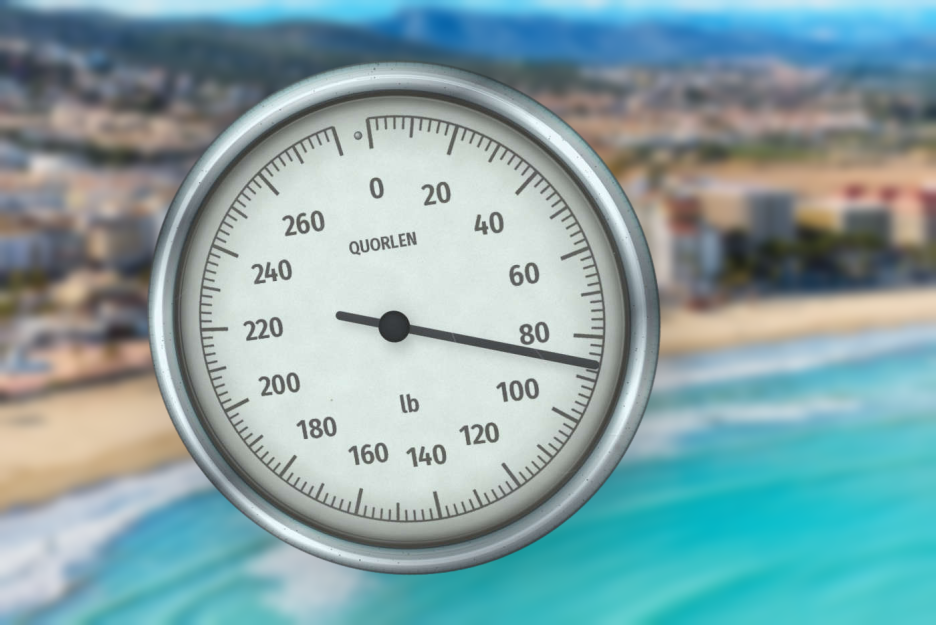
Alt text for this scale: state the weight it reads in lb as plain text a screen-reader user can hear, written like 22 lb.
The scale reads 86 lb
